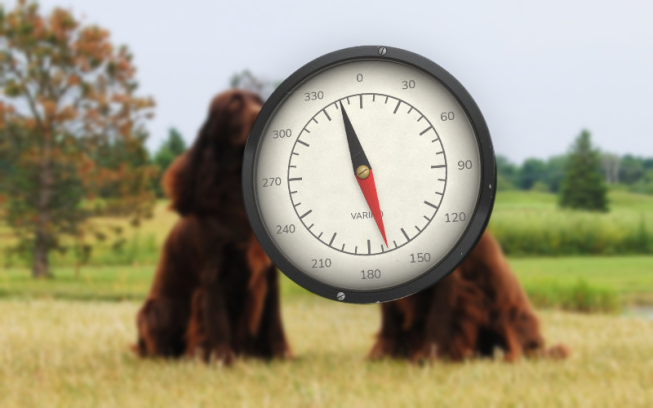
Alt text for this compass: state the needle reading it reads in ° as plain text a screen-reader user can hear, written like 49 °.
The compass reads 165 °
